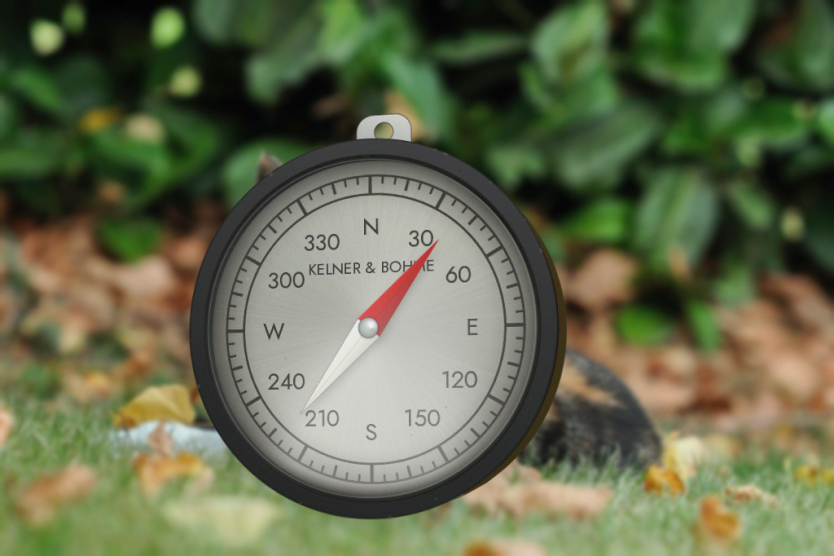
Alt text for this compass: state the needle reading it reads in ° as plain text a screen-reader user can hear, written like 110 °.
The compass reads 40 °
